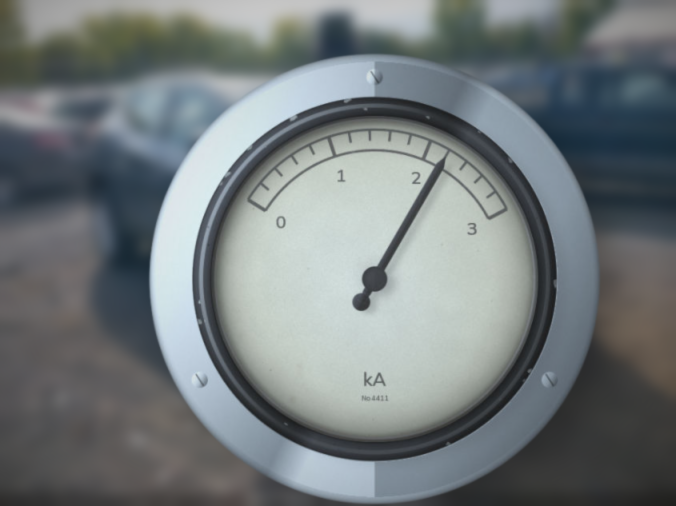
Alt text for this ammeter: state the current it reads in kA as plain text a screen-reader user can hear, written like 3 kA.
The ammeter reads 2.2 kA
